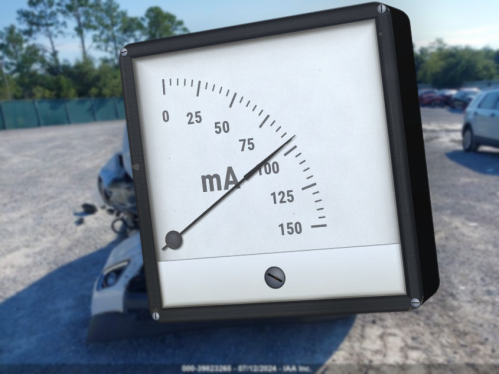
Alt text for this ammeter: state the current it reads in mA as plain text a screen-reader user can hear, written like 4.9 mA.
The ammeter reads 95 mA
